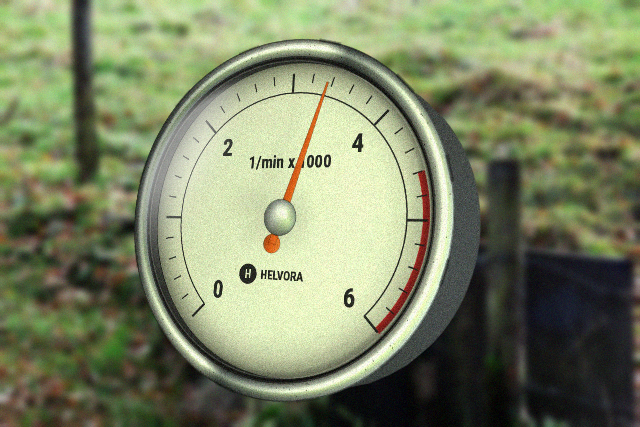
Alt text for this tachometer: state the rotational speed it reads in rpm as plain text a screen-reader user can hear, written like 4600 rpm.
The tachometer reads 3400 rpm
